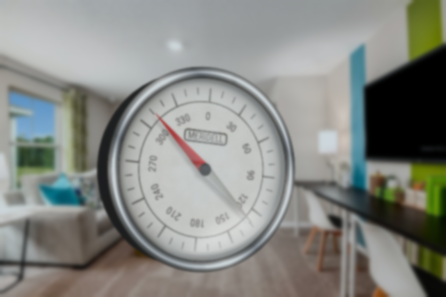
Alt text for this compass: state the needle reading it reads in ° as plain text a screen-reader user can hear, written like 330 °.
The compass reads 310 °
